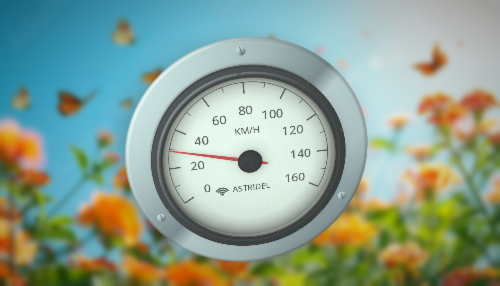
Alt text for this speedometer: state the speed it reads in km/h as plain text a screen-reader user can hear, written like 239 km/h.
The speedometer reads 30 km/h
